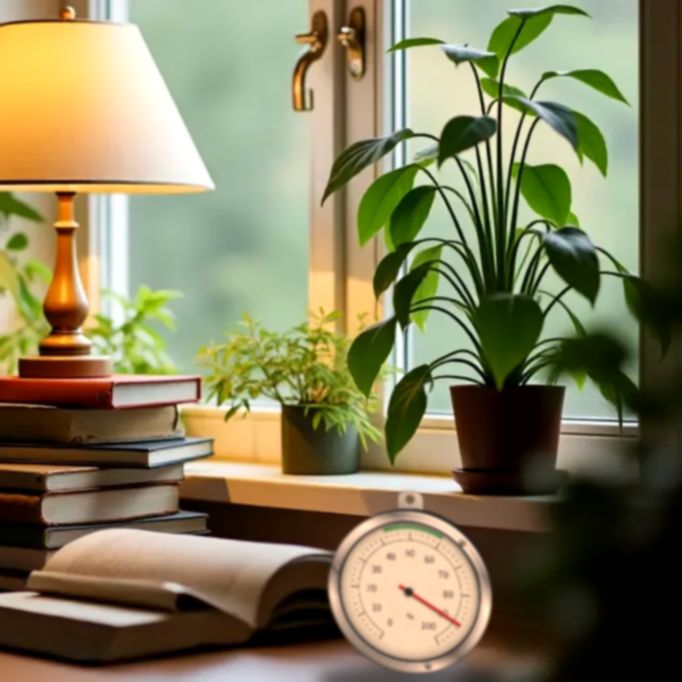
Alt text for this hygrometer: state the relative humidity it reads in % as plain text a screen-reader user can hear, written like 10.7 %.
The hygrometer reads 90 %
